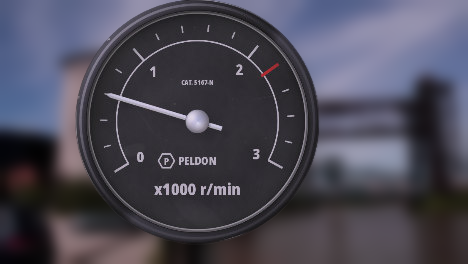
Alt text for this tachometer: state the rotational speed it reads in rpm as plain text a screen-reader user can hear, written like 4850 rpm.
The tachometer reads 600 rpm
